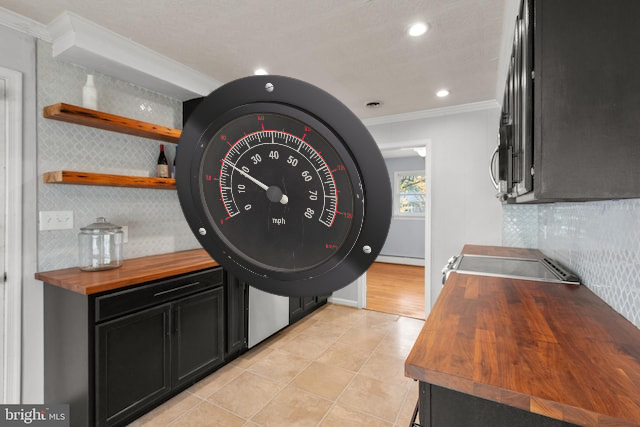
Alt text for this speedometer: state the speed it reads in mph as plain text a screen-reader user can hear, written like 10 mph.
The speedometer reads 20 mph
